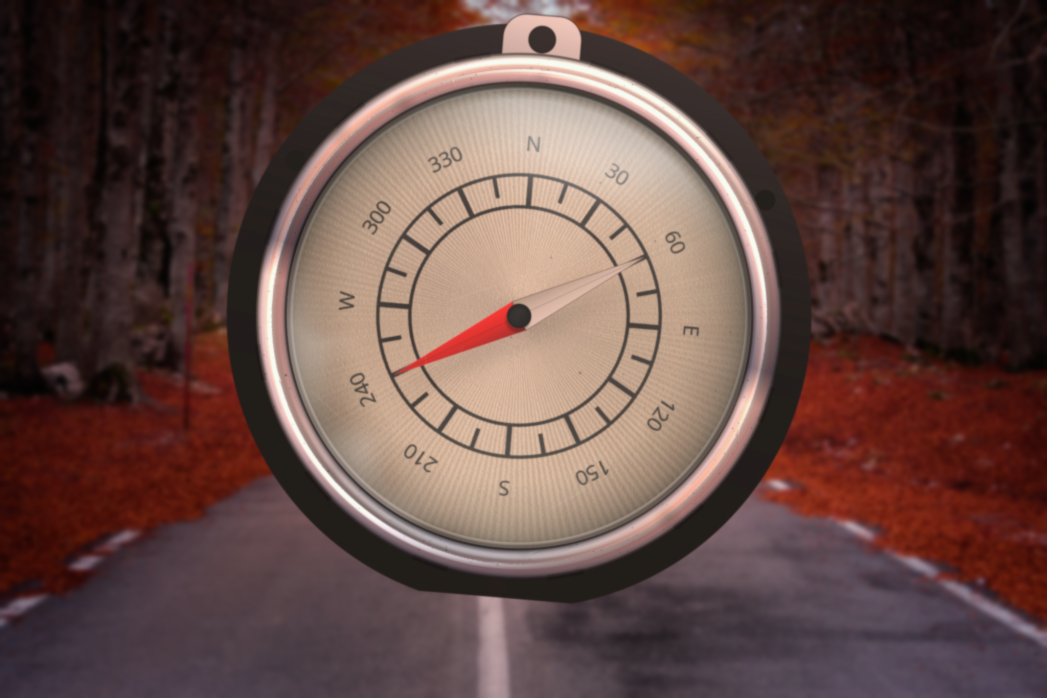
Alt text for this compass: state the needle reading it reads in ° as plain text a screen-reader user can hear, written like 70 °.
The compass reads 240 °
